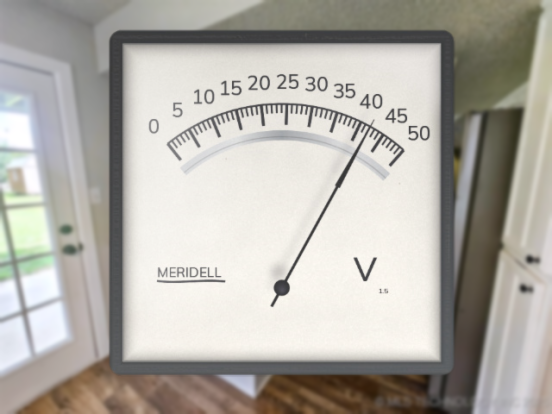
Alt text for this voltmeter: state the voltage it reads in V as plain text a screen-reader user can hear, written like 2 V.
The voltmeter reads 42 V
